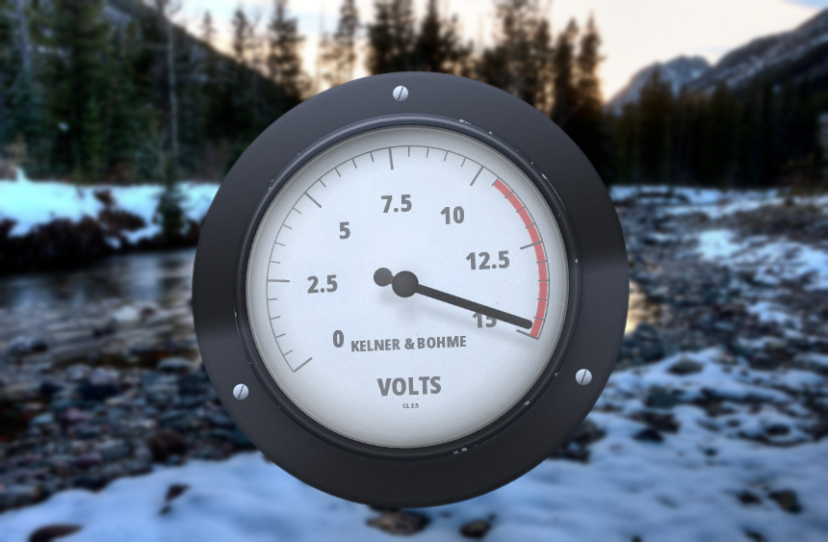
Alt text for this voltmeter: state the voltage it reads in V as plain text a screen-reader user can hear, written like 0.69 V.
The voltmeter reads 14.75 V
